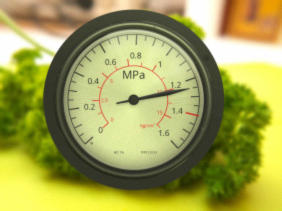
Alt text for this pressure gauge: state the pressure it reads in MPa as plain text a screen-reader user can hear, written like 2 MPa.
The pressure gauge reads 1.25 MPa
